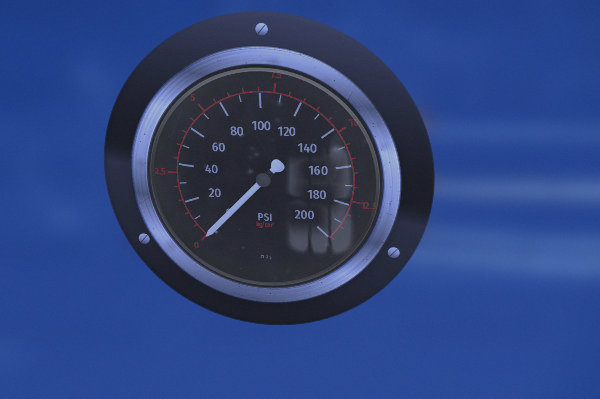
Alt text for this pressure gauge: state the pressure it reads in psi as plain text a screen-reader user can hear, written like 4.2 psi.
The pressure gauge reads 0 psi
